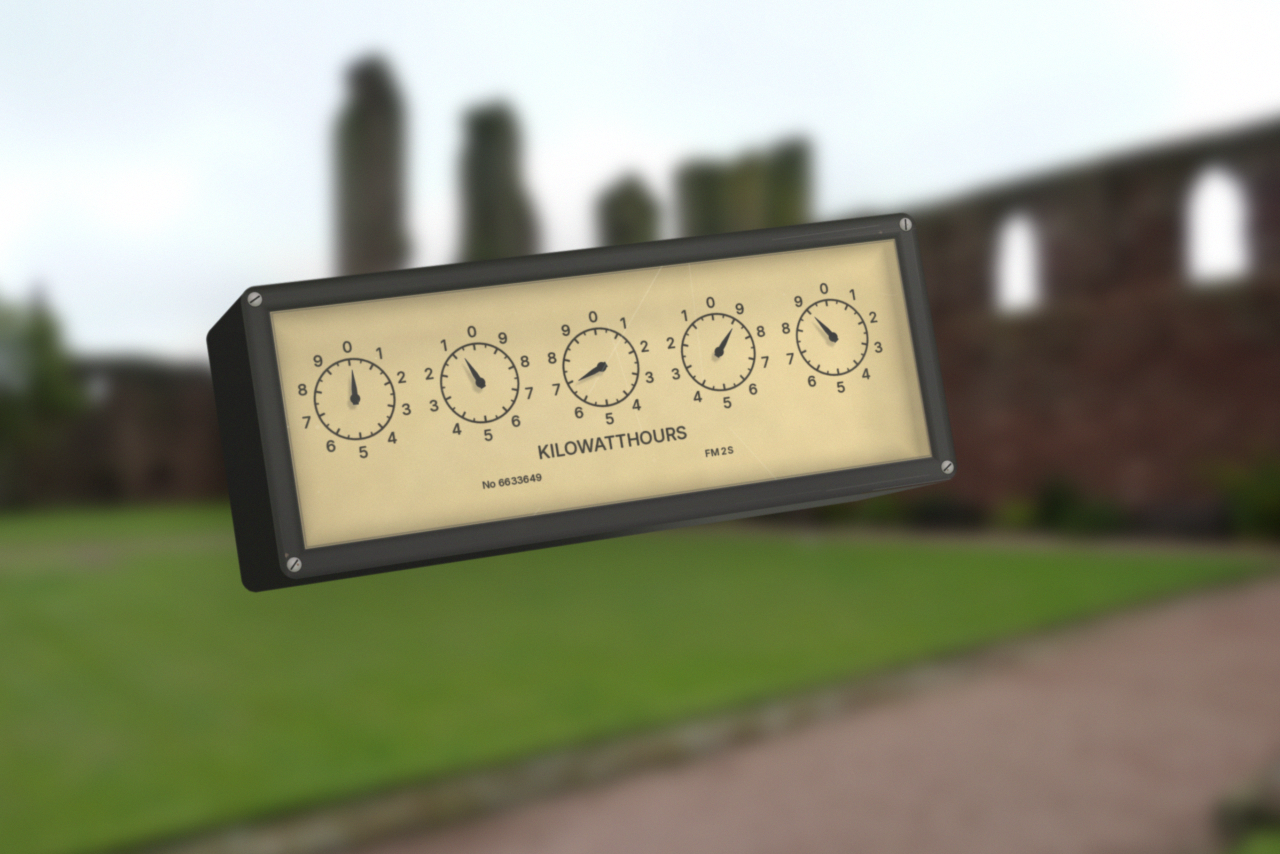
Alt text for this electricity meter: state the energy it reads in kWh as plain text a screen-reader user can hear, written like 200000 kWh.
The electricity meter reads 689 kWh
